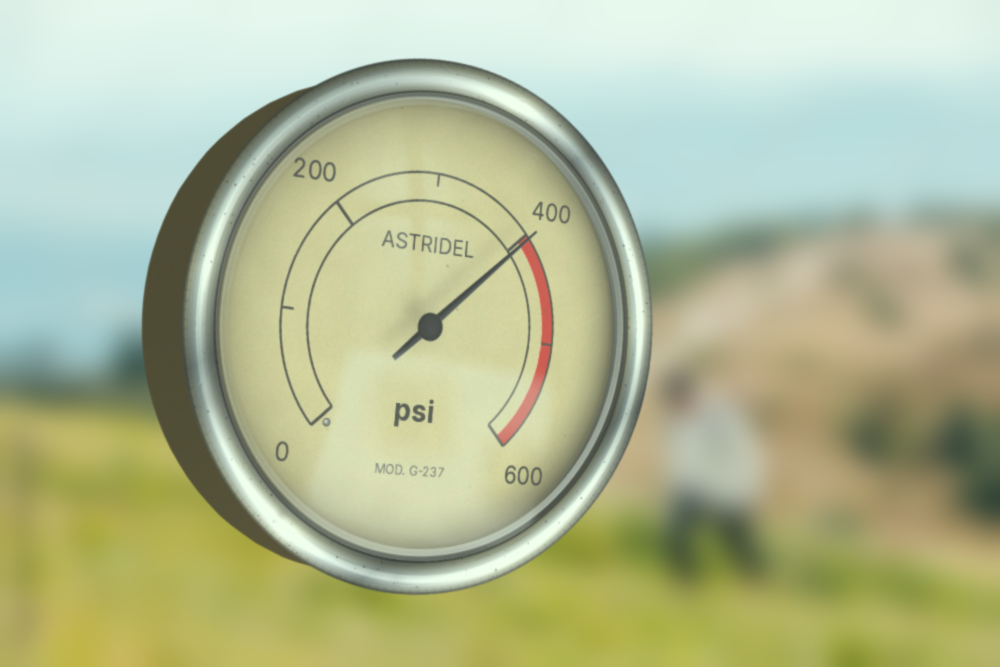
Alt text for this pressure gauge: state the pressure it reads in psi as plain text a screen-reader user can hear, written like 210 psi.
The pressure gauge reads 400 psi
